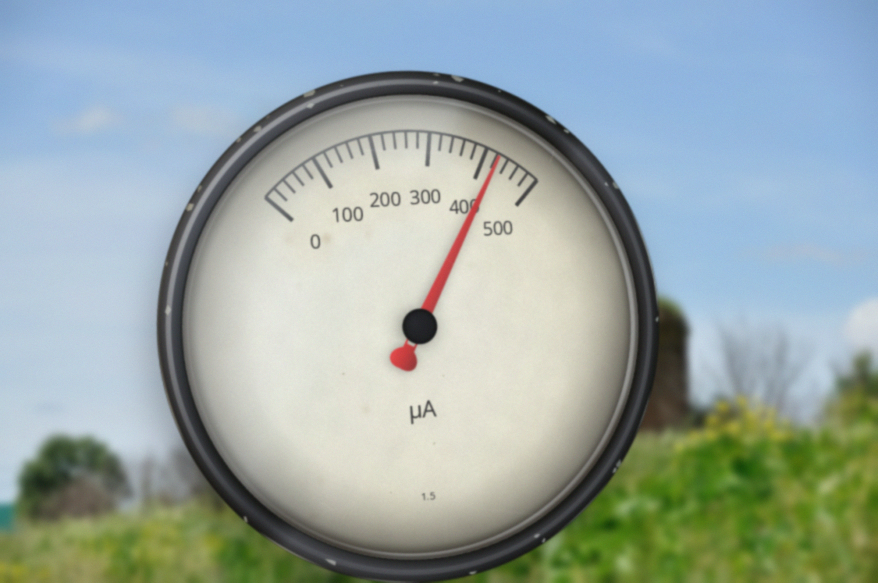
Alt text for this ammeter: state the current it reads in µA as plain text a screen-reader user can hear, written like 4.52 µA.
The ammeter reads 420 µA
